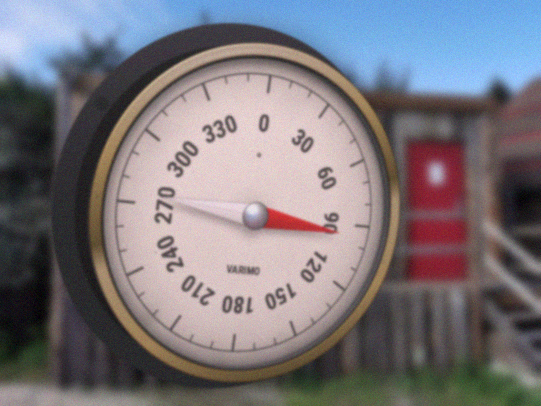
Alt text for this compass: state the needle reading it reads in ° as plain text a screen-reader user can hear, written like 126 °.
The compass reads 95 °
